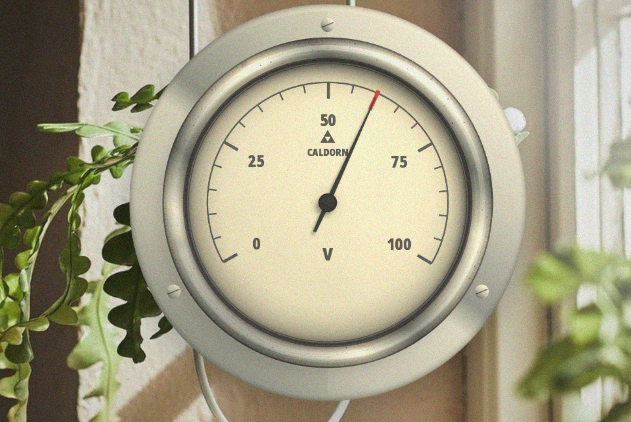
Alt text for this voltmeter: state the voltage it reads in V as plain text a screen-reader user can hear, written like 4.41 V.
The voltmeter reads 60 V
